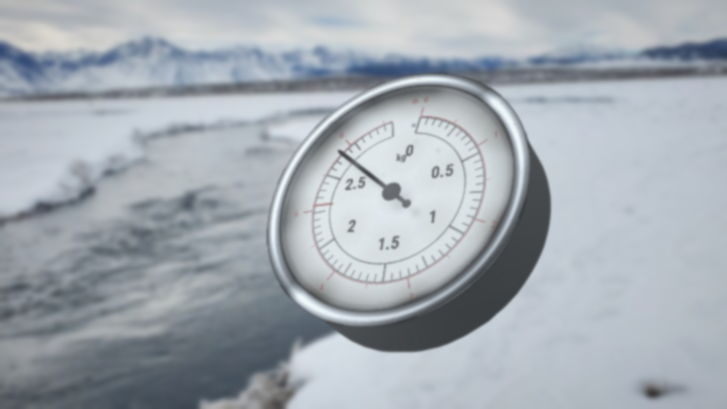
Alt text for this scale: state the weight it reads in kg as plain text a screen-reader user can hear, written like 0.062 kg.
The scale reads 2.65 kg
